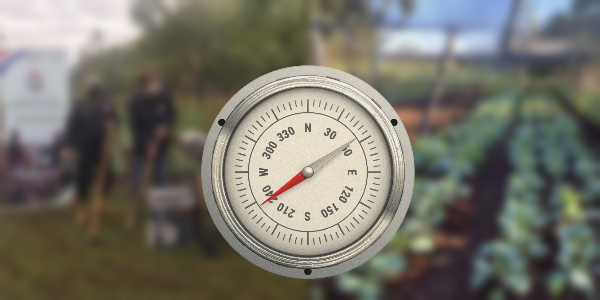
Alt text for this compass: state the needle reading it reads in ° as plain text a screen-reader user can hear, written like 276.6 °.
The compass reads 235 °
